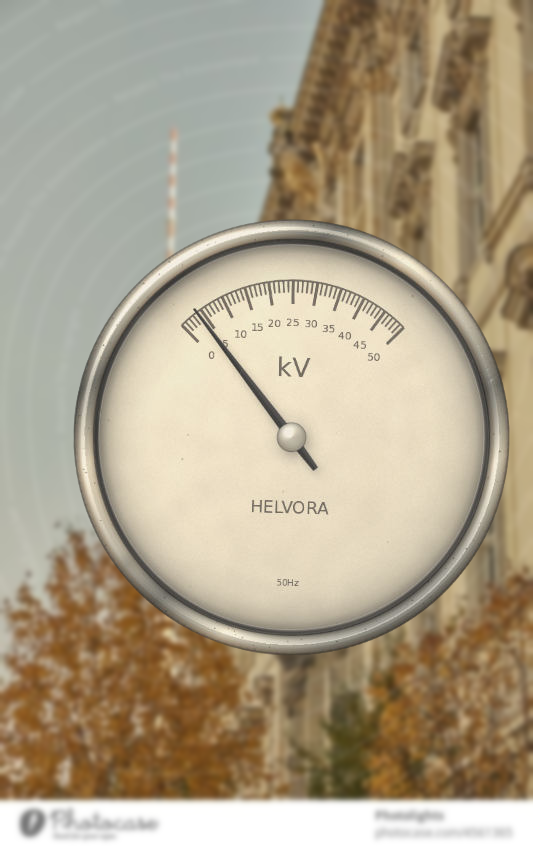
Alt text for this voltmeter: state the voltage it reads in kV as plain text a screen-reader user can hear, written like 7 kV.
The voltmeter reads 4 kV
